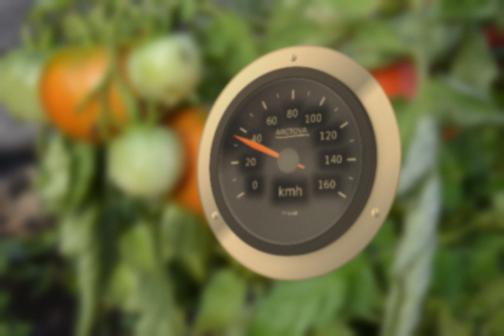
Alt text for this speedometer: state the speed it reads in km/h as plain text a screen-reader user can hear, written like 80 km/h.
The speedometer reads 35 km/h
